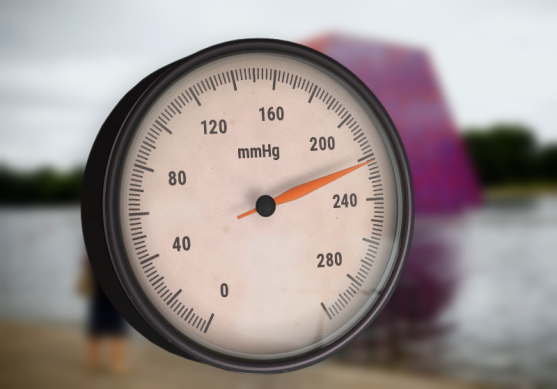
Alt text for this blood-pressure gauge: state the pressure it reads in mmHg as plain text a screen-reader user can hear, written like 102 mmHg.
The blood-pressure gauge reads 222 mmHg
